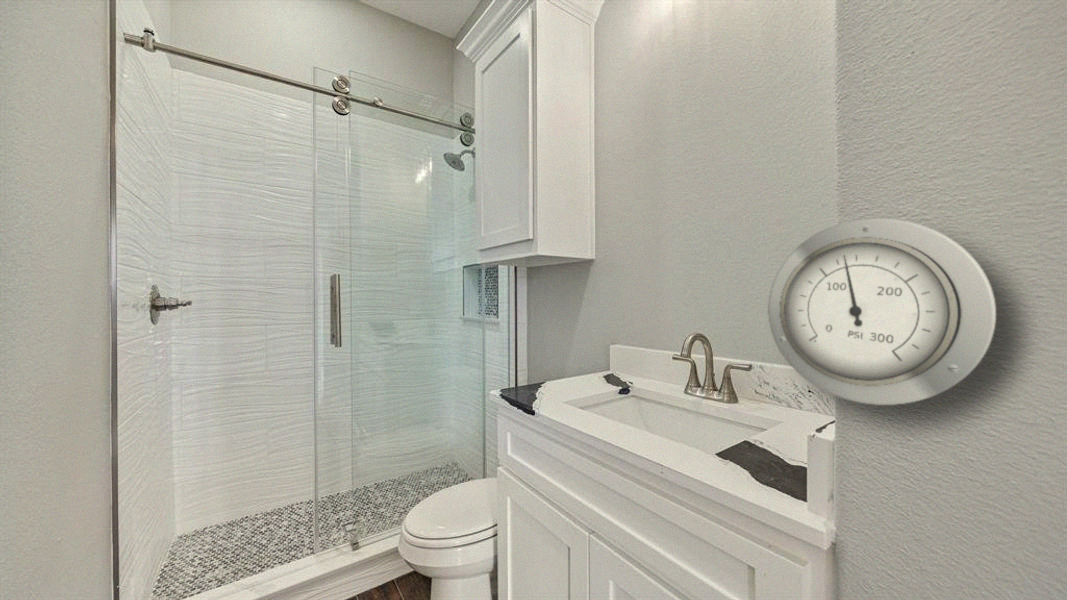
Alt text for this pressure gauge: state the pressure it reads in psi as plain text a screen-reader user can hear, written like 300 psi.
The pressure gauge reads 130 psi
